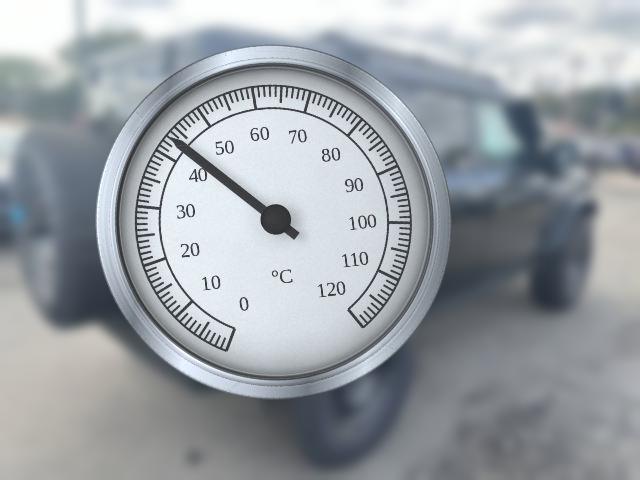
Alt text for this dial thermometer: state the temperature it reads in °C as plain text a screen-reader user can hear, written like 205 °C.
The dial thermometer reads 43 °C
